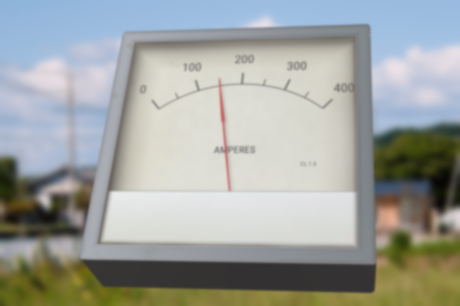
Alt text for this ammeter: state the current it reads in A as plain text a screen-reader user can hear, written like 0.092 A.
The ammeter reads 150 A
